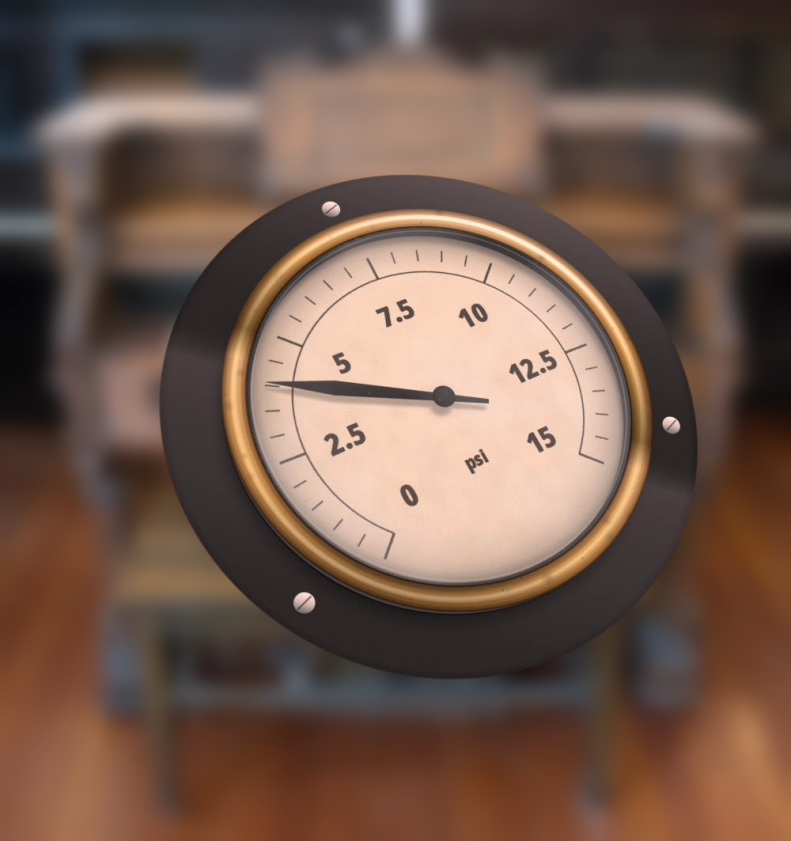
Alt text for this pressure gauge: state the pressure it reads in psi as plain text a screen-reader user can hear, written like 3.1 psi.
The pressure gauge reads 4 psi
